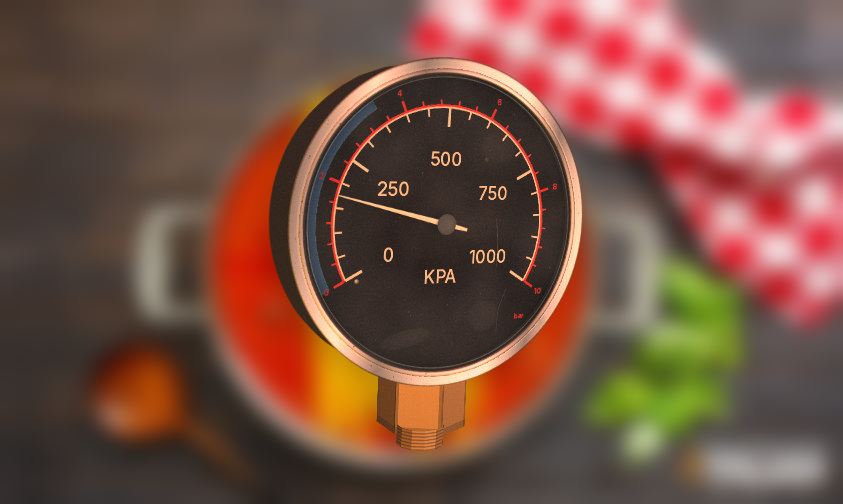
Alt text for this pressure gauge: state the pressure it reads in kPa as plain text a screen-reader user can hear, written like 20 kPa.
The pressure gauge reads 175 kPa
